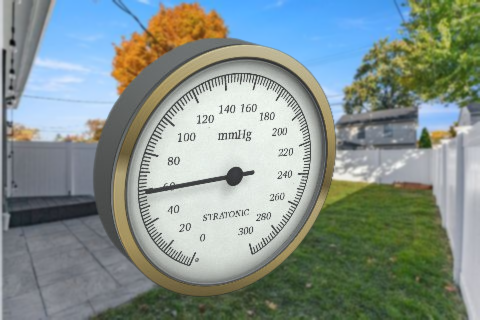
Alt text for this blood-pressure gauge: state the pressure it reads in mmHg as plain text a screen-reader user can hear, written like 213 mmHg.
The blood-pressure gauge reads 60 mmHg
